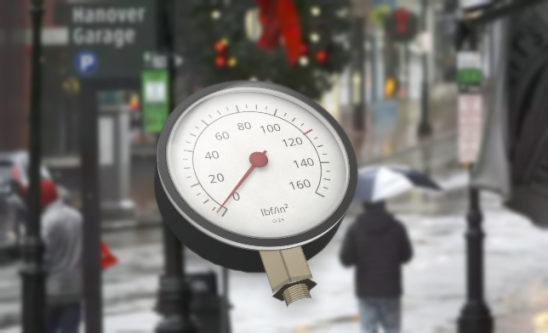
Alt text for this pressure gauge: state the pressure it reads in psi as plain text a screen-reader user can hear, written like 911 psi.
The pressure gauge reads 2.5 psi
